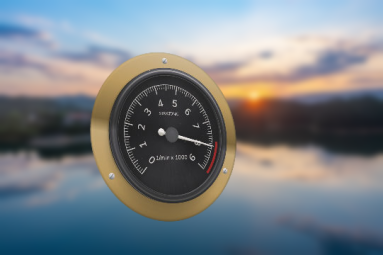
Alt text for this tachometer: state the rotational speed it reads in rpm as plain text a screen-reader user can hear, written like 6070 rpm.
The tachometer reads 8000 rpm
